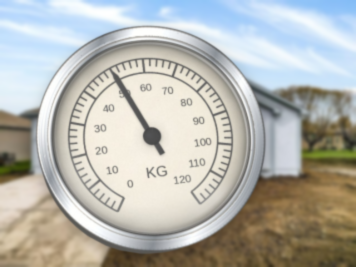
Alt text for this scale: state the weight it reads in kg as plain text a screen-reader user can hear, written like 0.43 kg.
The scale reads 50 kg
